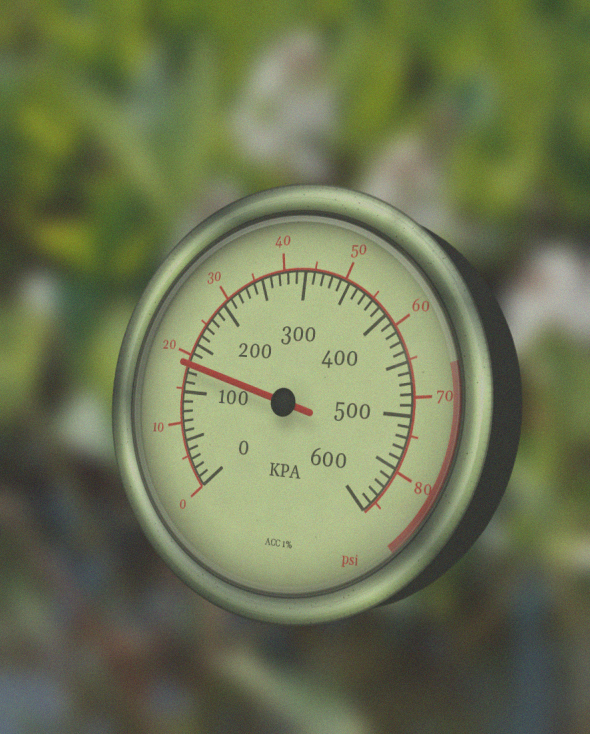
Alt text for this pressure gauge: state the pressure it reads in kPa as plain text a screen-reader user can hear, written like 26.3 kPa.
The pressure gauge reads 130 kPa
